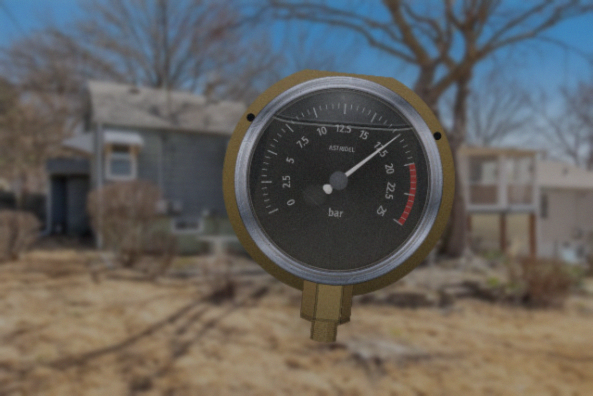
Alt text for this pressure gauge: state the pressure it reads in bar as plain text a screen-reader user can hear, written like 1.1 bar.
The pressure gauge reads 17.5 bar
